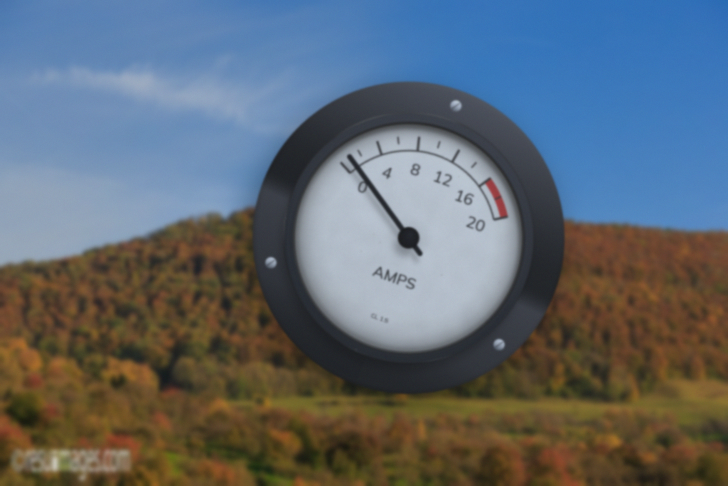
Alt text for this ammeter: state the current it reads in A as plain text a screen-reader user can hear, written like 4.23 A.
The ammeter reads 1 A
